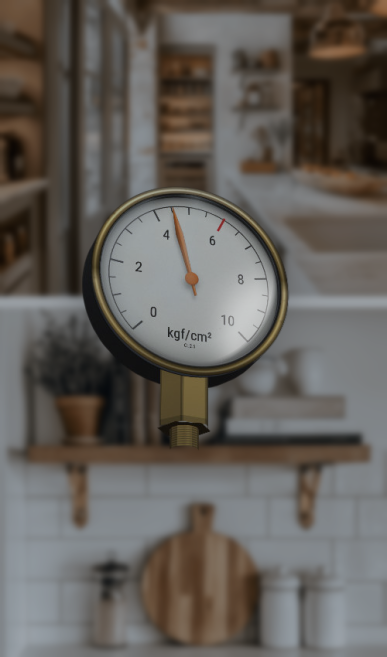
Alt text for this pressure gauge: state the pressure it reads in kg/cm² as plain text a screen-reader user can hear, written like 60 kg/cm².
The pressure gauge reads 4.5 kg/cm²
